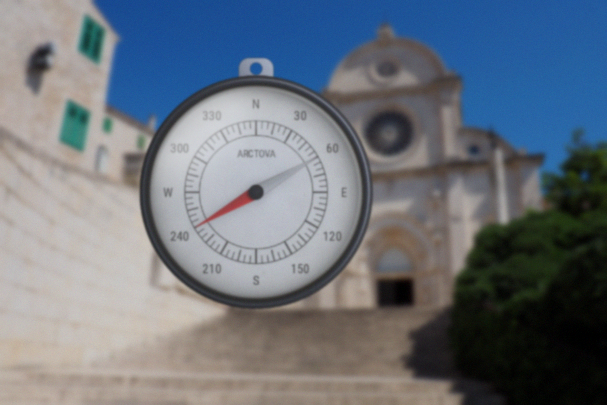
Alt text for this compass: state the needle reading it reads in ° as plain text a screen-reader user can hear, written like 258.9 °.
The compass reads 240 °
